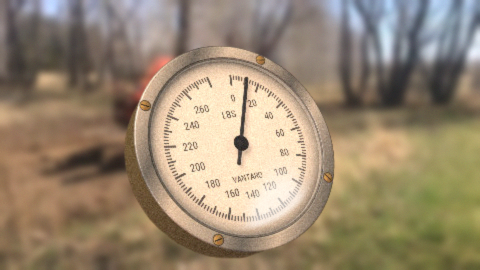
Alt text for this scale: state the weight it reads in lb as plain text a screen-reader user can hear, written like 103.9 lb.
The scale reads 10 lb
